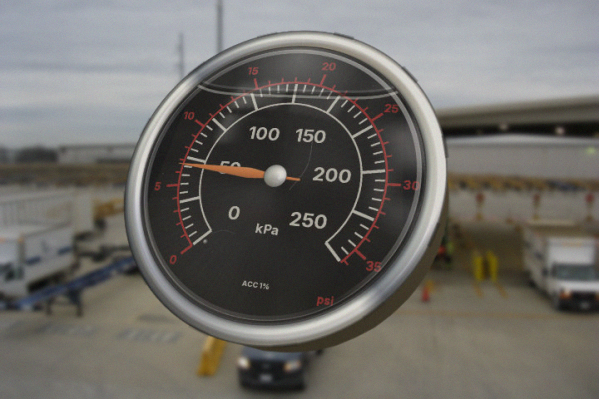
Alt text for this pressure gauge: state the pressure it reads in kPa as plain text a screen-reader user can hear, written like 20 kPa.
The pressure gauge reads 45 kPa
